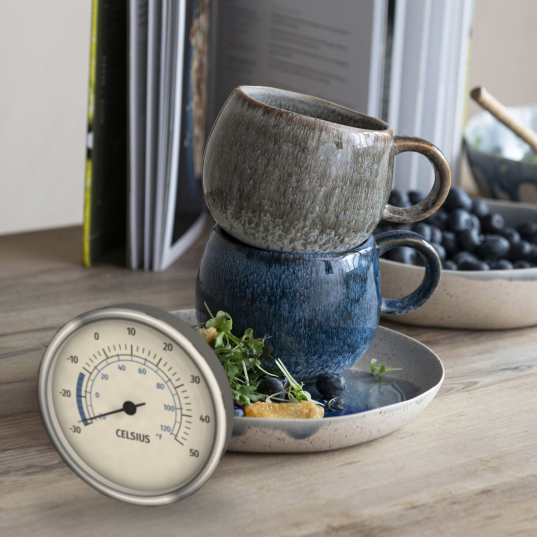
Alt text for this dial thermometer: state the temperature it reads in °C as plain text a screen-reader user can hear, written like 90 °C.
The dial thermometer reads -28 °C
